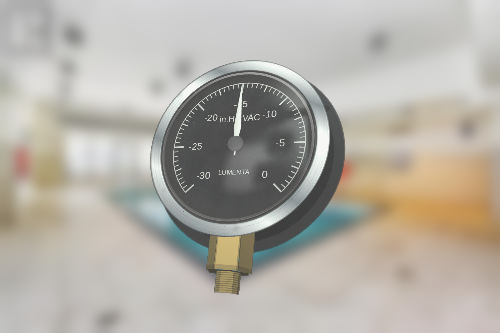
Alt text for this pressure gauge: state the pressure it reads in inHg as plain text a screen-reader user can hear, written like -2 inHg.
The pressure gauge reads -15 inHg
